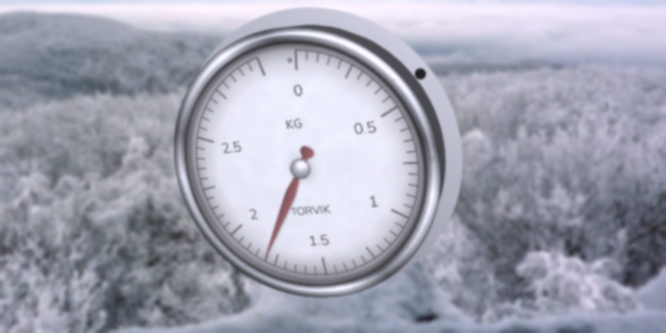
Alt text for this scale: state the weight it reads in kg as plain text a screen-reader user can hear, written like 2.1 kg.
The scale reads 1.8 kg
